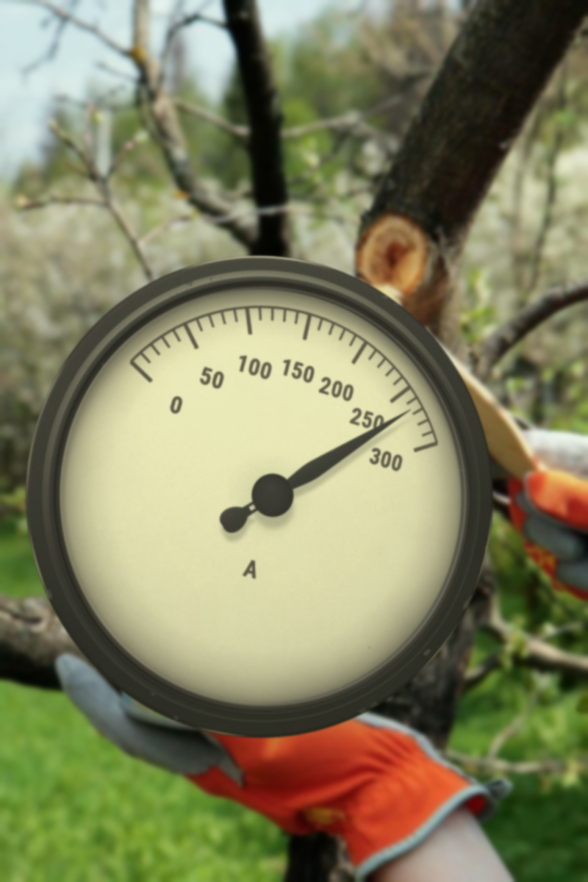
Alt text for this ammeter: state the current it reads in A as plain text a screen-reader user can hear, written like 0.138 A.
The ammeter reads 265 A
